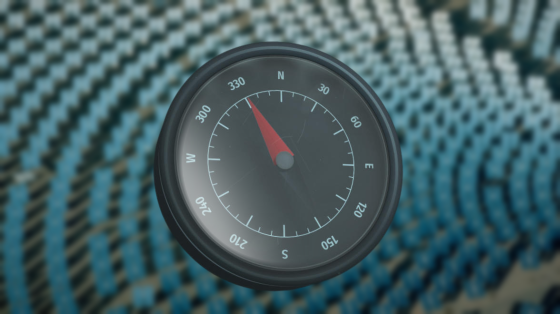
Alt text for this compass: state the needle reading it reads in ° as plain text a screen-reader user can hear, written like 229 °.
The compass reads 330 °
